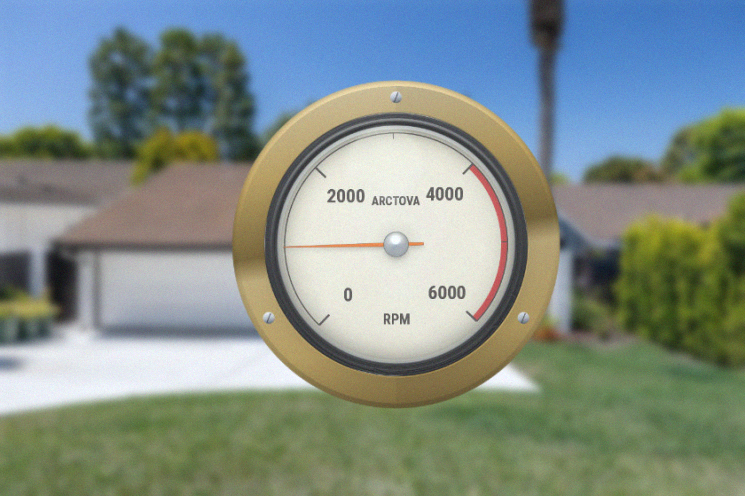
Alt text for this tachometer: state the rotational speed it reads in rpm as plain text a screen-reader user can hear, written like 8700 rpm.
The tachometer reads 1000 rpm
